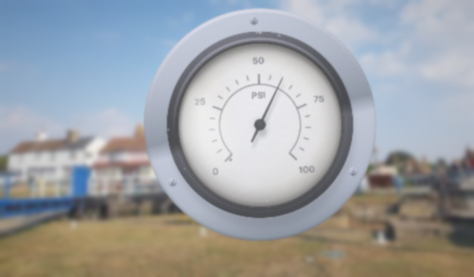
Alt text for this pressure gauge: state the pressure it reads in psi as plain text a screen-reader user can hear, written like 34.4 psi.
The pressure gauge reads 60 psi
